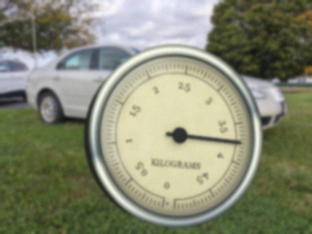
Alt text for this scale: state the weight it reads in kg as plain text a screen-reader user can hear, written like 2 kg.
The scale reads 3.75 kg
